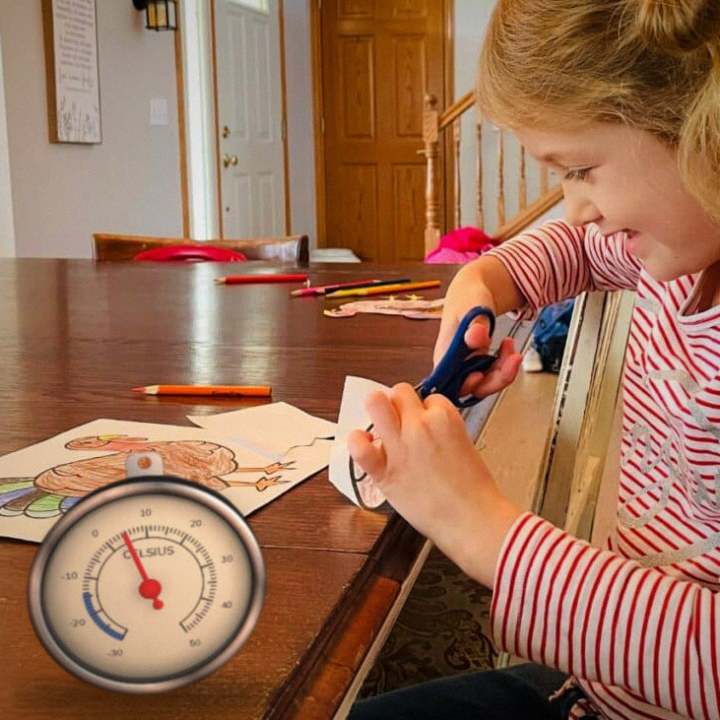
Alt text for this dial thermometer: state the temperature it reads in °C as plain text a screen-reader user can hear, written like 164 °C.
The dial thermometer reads 5 °C
